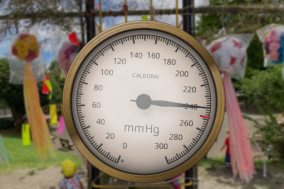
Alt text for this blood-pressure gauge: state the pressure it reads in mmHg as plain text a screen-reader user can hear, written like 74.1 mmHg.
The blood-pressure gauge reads 240 mmHg
